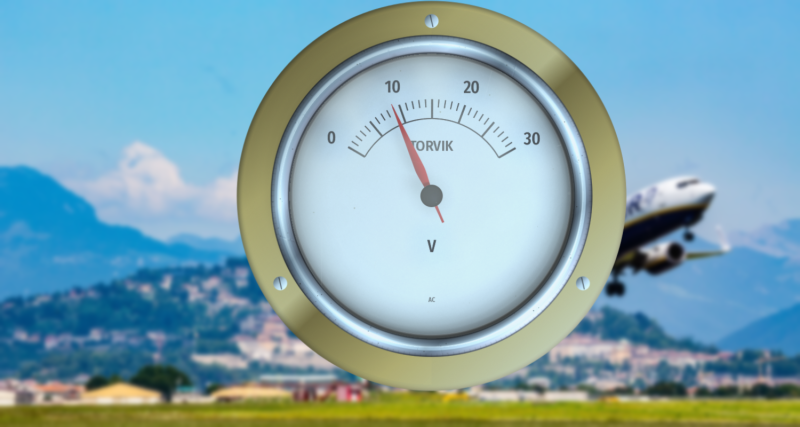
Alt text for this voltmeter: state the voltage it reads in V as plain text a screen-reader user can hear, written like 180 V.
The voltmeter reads 9 V
